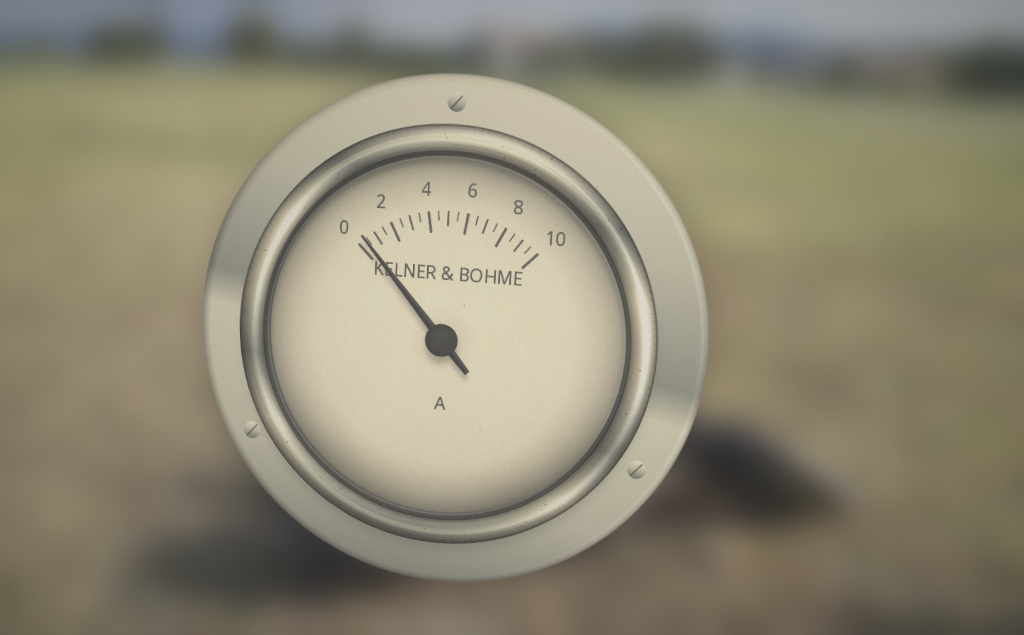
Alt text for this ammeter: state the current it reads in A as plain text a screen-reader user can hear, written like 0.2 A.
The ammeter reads 0.5 A
